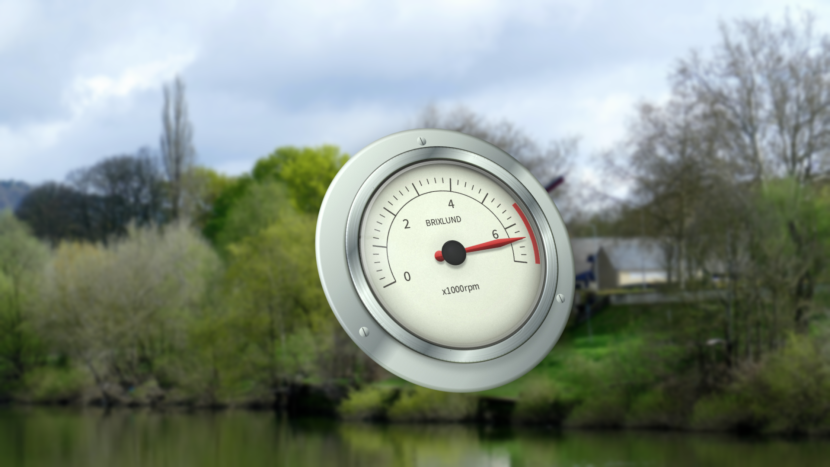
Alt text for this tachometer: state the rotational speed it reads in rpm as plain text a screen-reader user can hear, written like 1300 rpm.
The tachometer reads 6400 rpm
